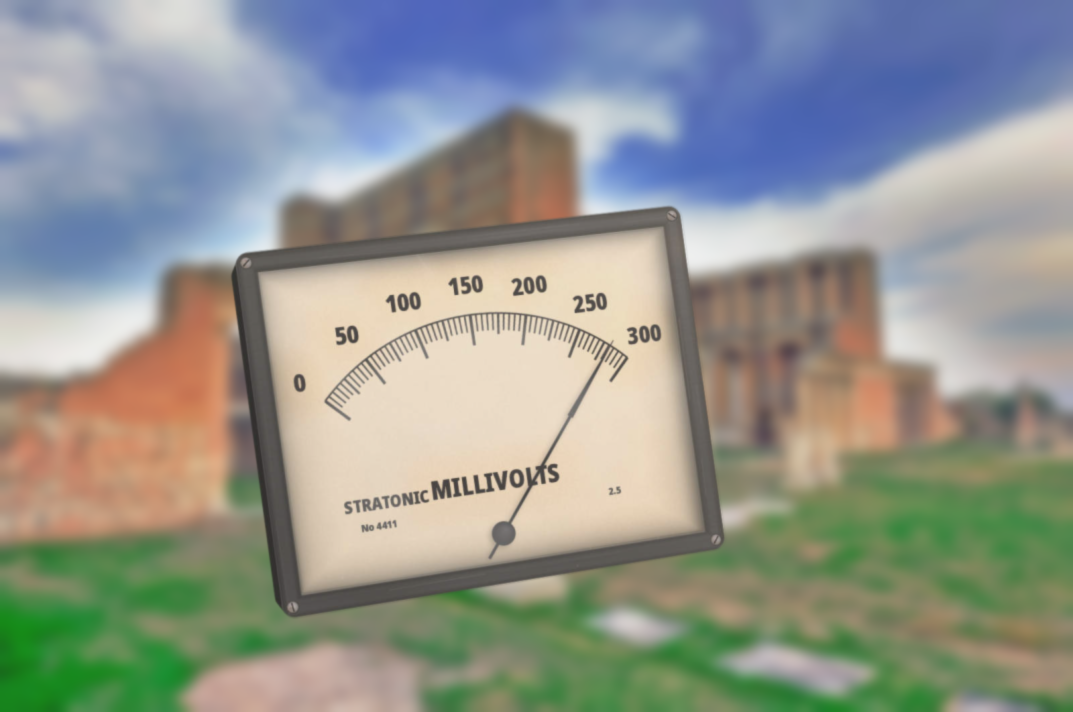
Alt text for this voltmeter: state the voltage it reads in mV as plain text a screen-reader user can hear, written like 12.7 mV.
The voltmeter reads 280 mV
